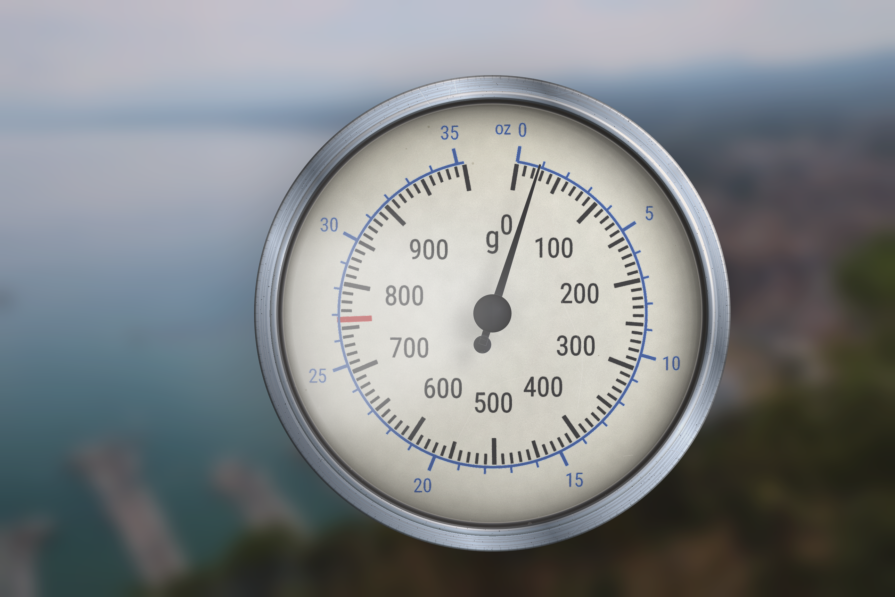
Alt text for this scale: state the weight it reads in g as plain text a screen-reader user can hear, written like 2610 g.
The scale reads 25 g
